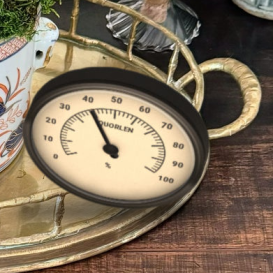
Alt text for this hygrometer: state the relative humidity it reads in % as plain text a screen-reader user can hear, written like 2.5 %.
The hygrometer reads 40 %
